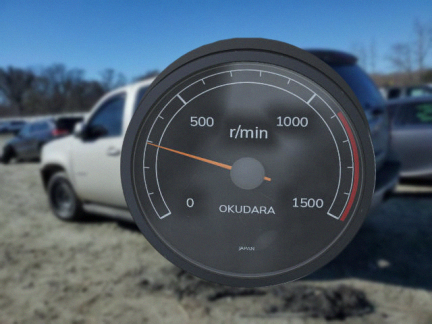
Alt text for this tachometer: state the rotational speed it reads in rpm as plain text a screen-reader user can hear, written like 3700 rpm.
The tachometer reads 300 rpm
